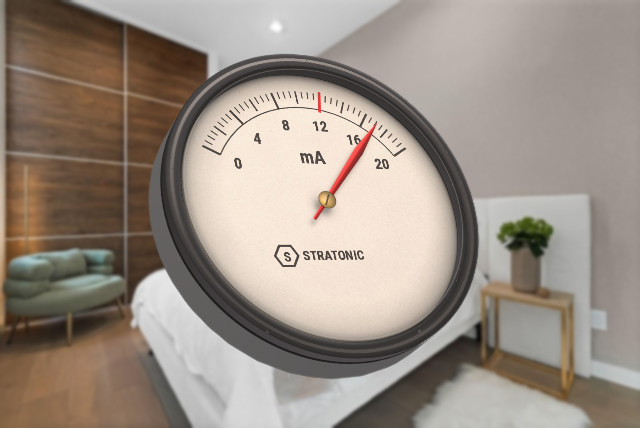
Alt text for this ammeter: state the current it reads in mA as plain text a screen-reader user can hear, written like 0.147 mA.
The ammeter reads 17 mA
